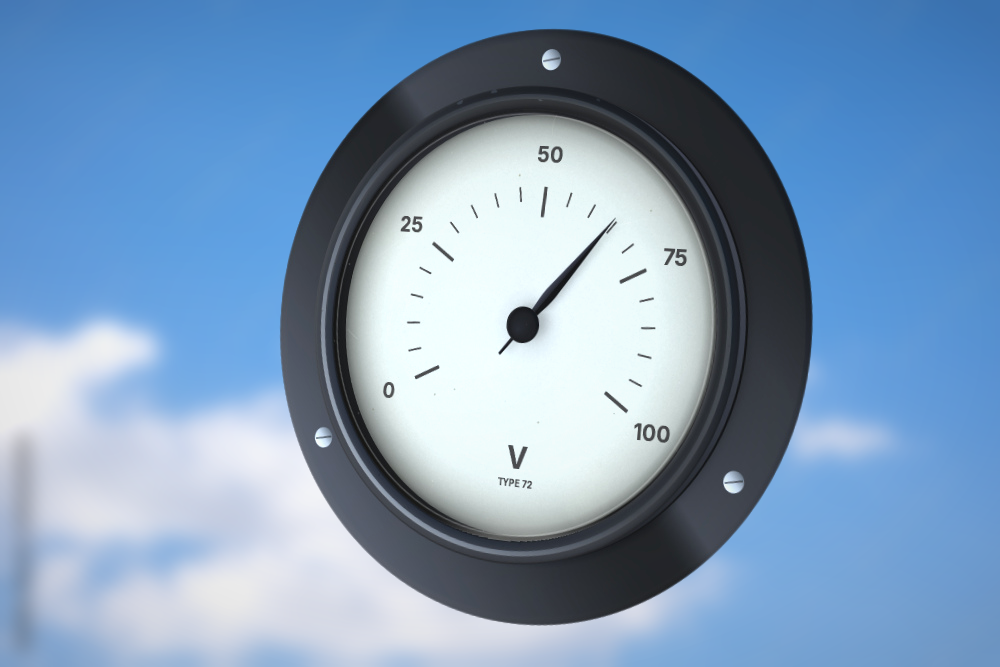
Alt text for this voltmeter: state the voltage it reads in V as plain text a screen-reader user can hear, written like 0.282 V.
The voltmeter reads 65 V
